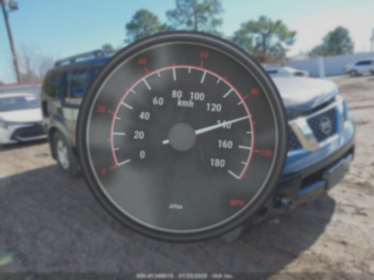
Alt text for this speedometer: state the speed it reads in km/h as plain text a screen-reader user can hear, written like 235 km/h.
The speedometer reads 140 km/h
